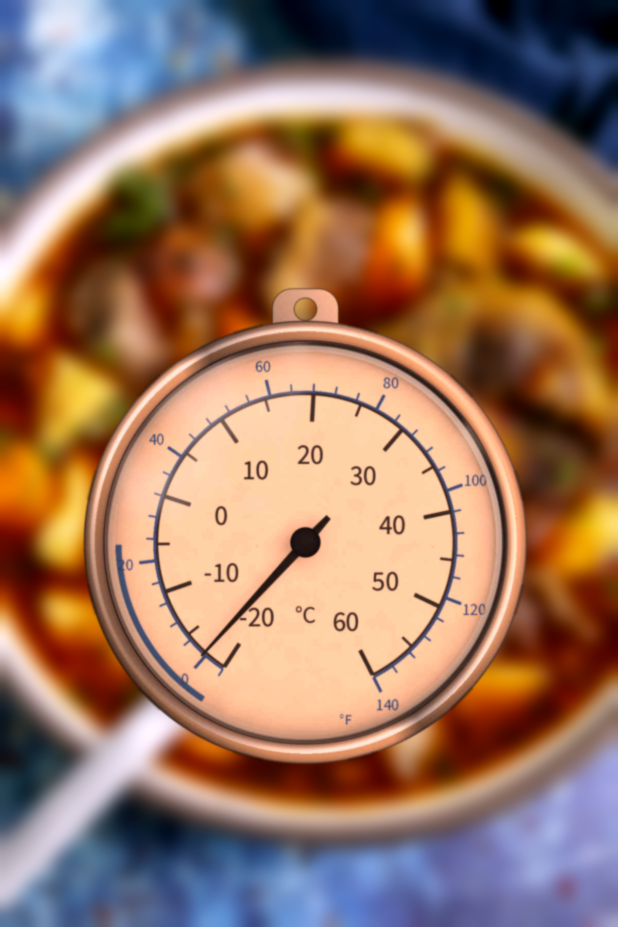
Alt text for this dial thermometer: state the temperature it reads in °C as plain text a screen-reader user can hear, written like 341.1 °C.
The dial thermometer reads -17.5 °C
